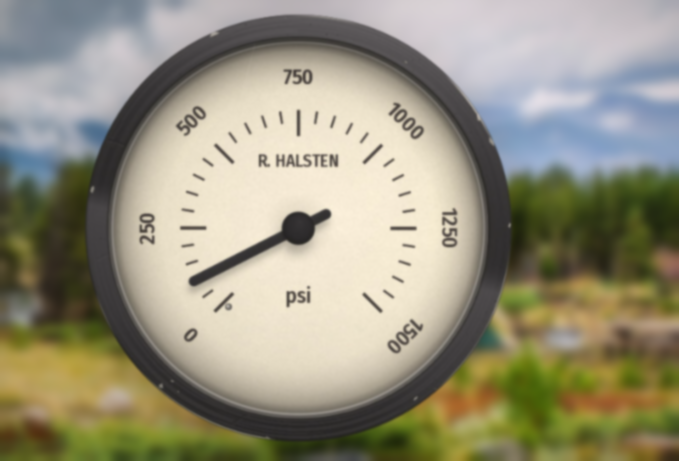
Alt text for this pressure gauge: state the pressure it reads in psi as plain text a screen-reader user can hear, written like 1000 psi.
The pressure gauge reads 100 psi
